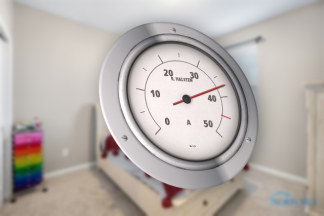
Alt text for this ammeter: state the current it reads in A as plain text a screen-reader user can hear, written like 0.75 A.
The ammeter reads 37.5 A
